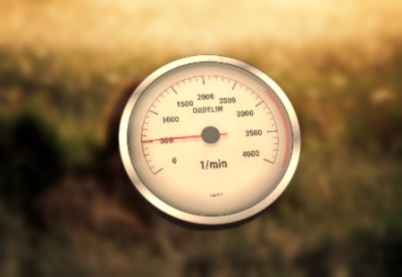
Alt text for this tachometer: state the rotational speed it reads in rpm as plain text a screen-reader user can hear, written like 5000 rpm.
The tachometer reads 500 rpm
